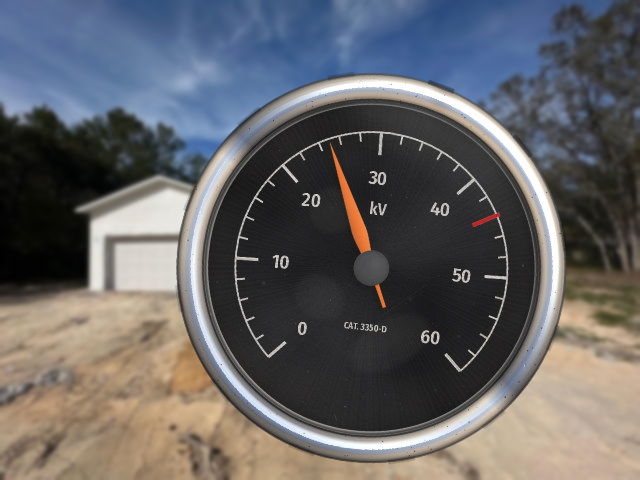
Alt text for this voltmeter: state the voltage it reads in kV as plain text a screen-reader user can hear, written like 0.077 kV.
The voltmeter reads 25 kV
